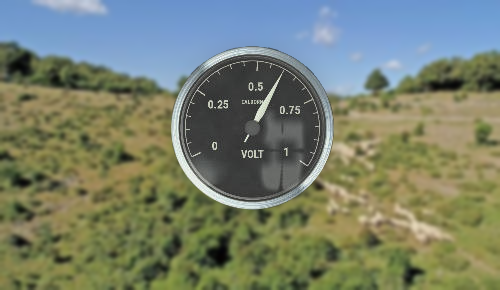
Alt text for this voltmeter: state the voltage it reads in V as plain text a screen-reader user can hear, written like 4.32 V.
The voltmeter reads 0.6 V
